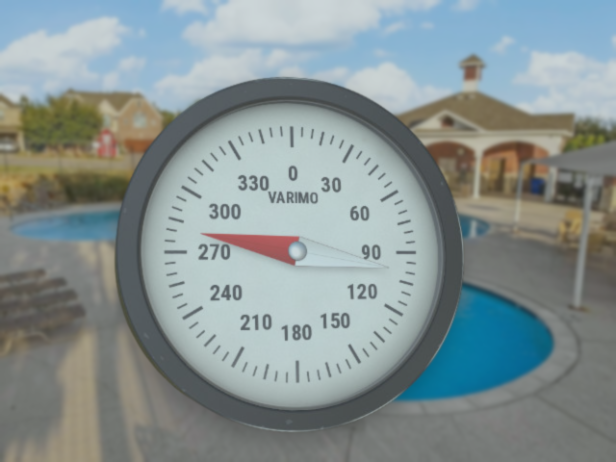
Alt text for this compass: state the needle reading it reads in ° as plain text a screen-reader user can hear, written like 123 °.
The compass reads 280 °
